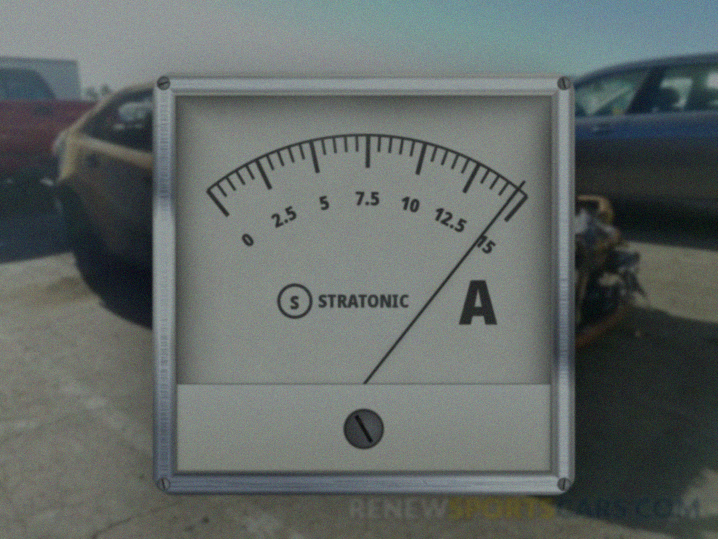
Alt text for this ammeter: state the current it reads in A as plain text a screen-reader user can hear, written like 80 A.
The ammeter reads 14.5 A
